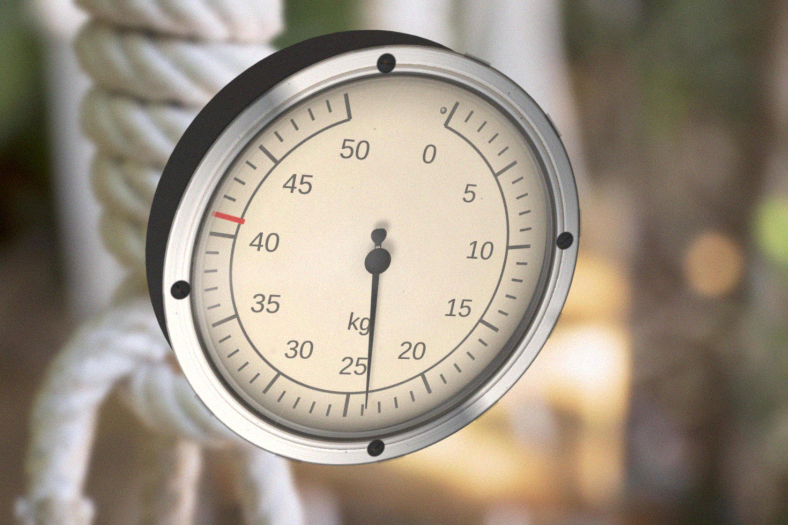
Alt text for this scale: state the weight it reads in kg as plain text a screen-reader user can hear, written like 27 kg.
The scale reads 24 kg
